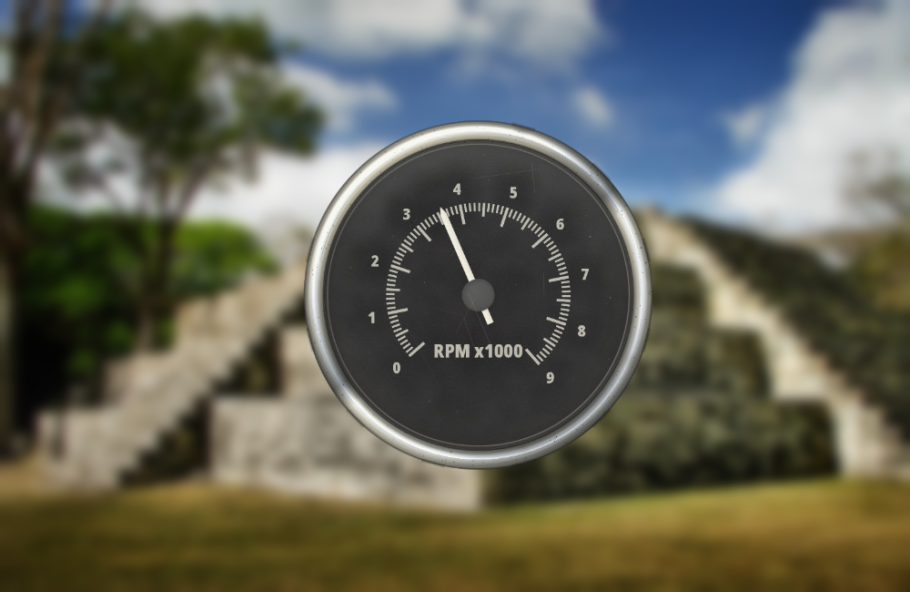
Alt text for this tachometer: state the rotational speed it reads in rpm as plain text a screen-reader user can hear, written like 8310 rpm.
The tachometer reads 3600 rpm
